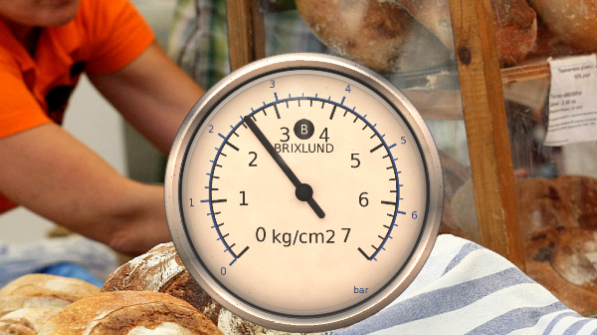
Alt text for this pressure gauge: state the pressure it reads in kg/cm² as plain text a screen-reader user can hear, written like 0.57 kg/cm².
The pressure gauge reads 2.5 kg/cm²
